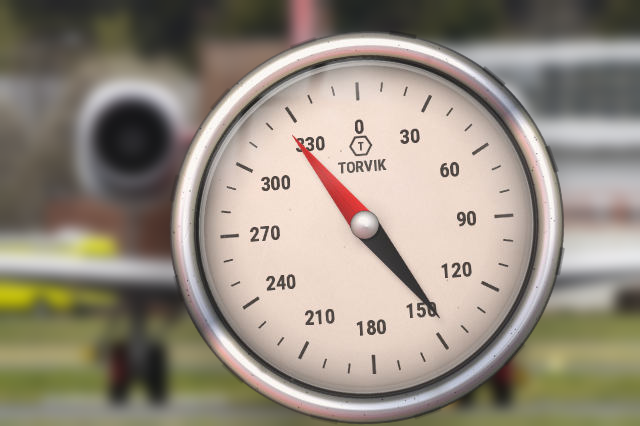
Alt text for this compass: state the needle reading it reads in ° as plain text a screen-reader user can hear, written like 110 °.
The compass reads 325 °
